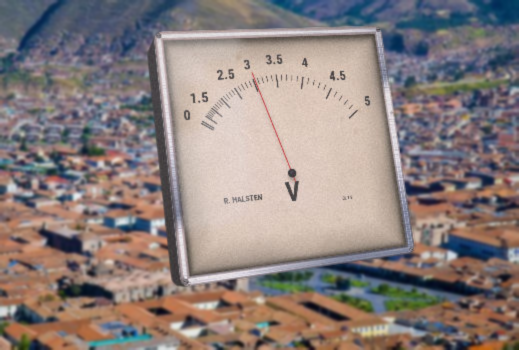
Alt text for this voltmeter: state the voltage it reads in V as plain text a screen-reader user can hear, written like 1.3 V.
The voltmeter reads 3 V
